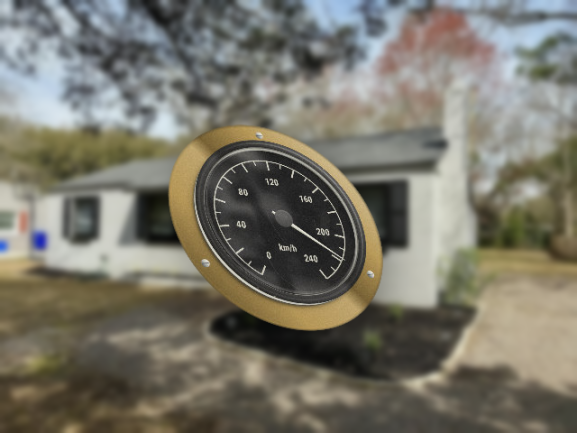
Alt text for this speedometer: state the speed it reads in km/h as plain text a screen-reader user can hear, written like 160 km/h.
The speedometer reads 220 km/h
